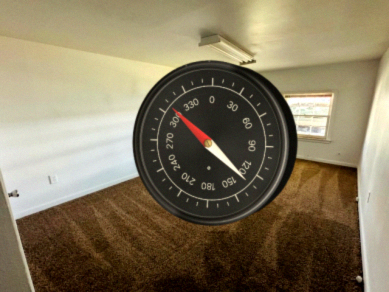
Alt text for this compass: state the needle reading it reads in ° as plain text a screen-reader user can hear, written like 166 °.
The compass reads 310 °
